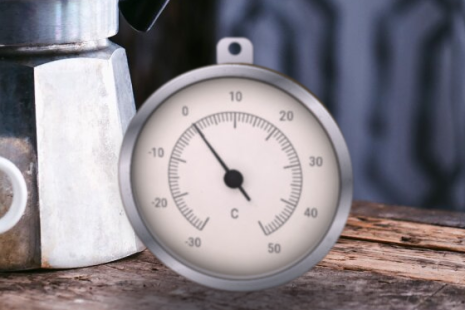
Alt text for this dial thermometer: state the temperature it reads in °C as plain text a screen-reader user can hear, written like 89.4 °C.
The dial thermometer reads 0 °C
